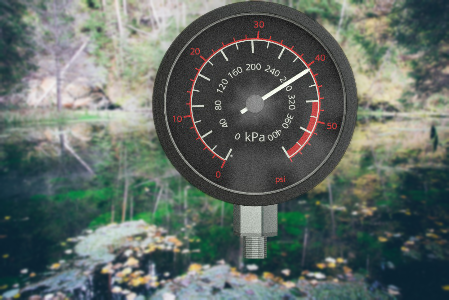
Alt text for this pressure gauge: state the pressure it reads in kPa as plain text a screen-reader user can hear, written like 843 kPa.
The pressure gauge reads 280 kPa
